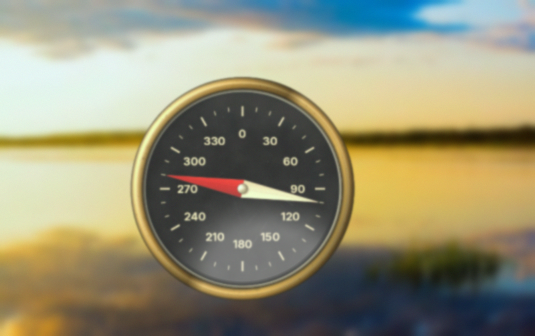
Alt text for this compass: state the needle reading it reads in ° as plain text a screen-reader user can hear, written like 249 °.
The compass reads 280 °
